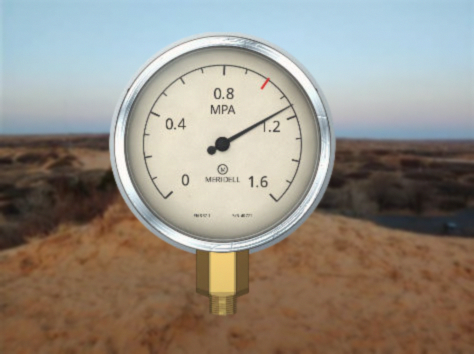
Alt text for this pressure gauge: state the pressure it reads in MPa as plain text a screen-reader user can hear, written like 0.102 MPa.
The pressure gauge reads 1.15 MPa
